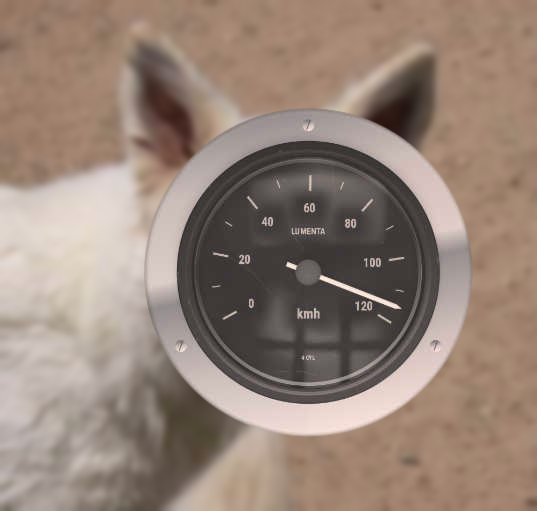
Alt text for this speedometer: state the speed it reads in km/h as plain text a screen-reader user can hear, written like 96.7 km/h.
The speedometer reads 115 km/h
